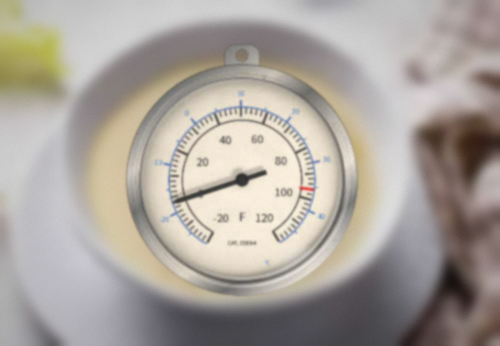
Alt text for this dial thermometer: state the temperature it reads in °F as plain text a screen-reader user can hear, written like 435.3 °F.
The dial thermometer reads 0 °F
